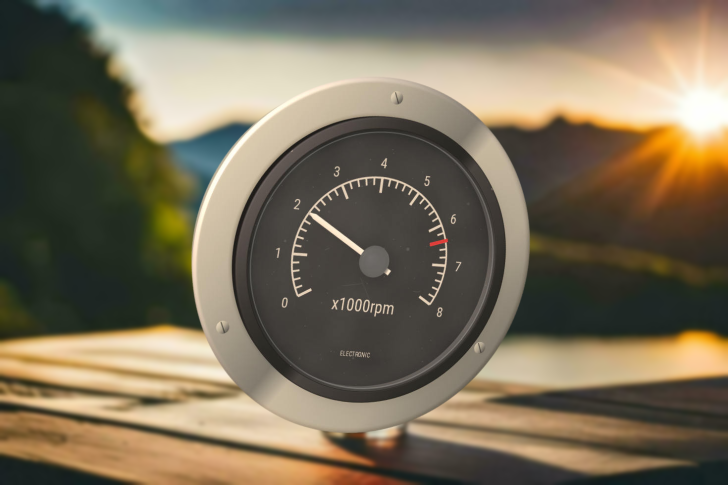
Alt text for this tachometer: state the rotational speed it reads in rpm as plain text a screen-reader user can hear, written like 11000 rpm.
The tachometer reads 2000 rpm
